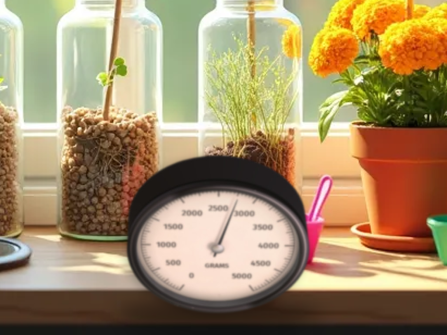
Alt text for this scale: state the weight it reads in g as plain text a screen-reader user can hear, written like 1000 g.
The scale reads 2750 g
